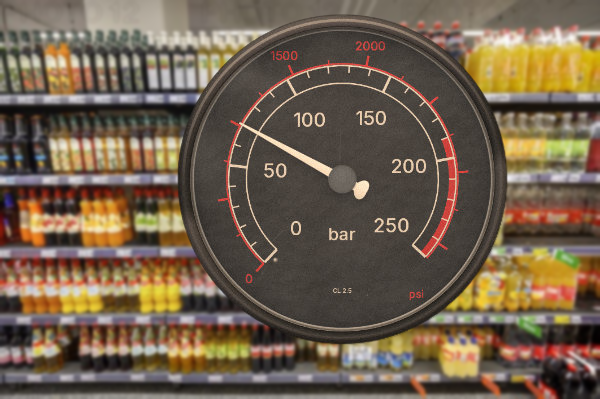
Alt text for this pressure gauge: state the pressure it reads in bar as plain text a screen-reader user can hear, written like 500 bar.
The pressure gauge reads 70 bar
